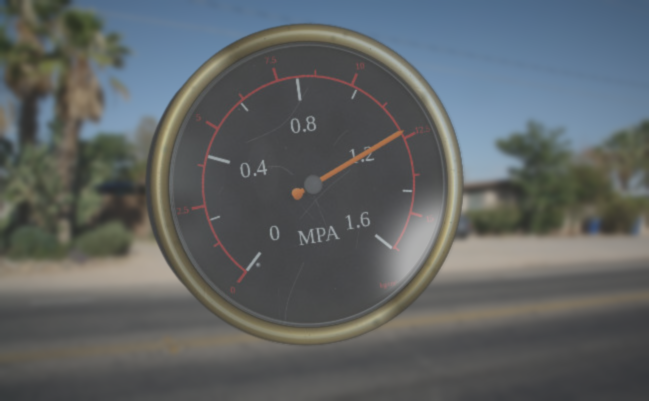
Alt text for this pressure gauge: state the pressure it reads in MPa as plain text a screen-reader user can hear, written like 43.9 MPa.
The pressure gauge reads 1.2 MPa
